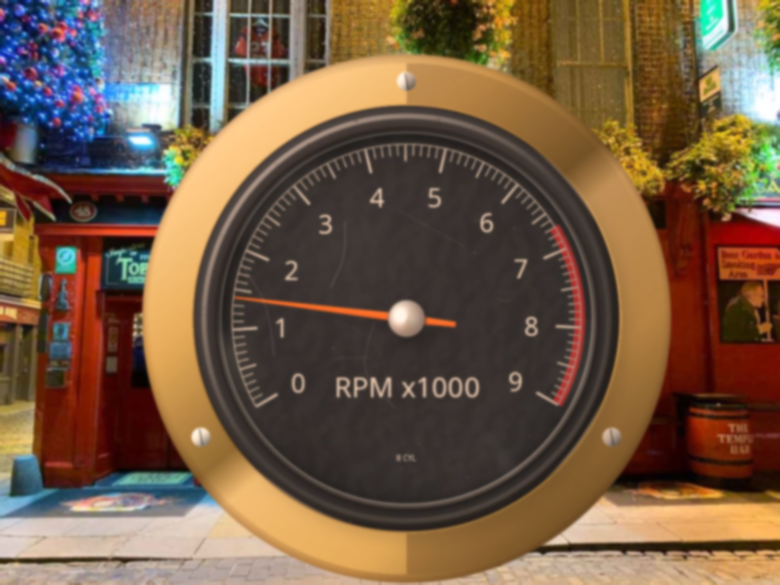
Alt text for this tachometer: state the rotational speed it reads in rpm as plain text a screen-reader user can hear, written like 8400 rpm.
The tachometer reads 1400 rpm
